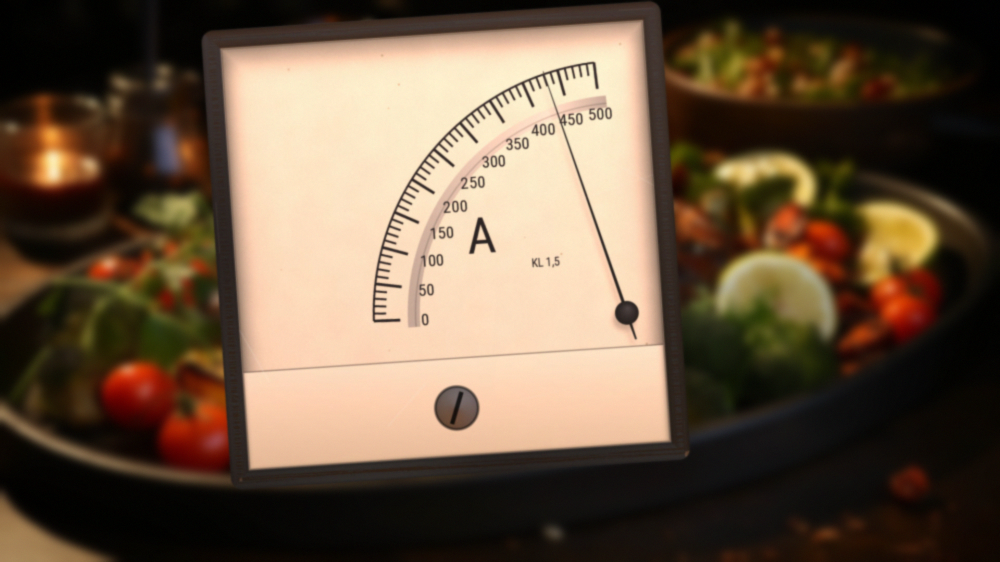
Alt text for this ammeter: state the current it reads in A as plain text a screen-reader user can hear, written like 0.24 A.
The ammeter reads 430 A
